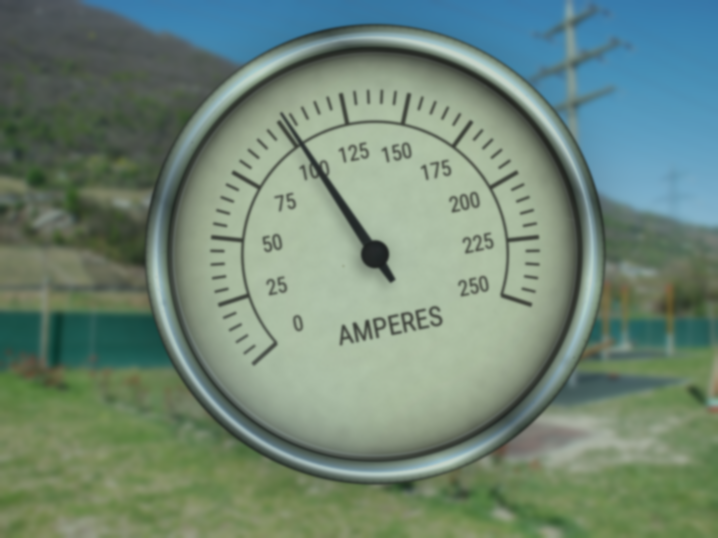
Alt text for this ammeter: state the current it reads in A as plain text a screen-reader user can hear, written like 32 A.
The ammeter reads 102.5 A
